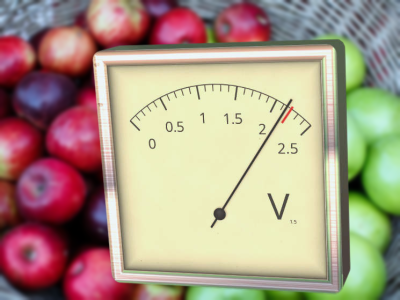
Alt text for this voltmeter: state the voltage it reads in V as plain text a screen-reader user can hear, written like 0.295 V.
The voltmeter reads 2.15 V
